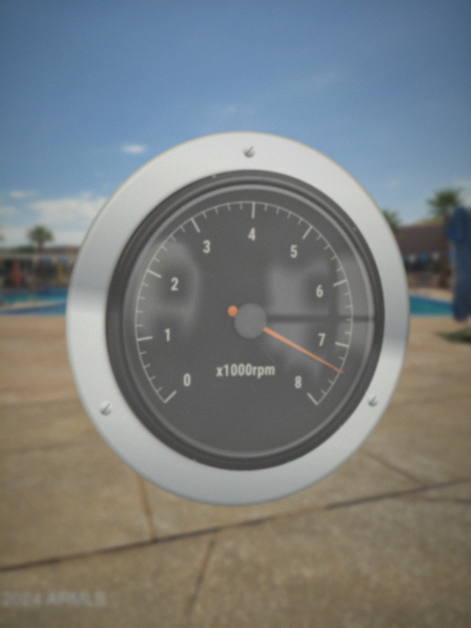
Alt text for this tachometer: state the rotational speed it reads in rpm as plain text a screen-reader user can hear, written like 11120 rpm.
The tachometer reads 7400 rpm
